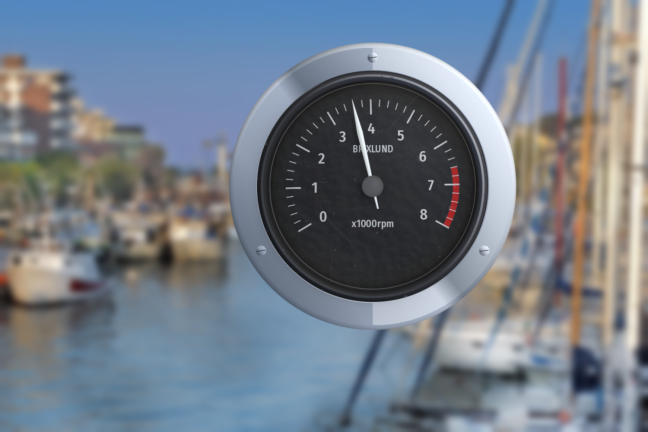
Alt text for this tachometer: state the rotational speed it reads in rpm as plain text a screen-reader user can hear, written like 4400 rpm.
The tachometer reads 3600 rpm
